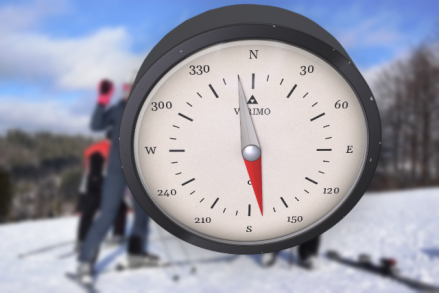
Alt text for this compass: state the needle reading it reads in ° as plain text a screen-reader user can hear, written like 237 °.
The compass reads 170 °
